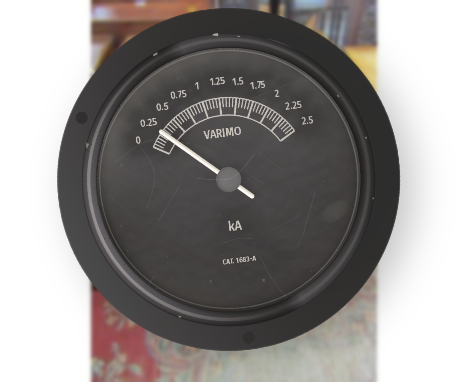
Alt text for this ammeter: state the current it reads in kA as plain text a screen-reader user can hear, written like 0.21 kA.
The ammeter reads 0.25 kA
